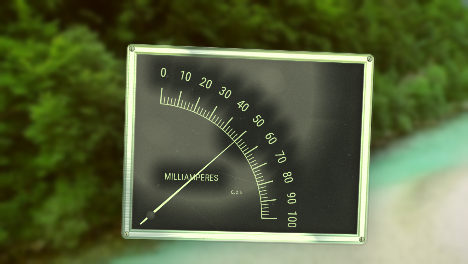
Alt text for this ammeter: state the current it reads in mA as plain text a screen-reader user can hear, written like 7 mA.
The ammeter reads 50 mA
